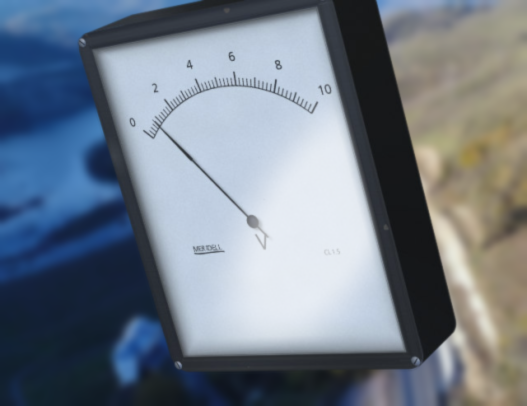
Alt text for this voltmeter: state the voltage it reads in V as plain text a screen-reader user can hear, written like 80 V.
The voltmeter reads 1 V
